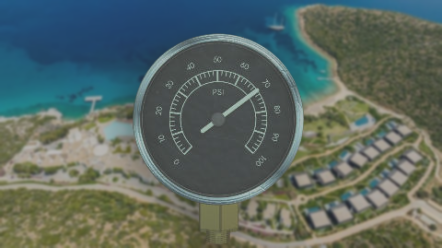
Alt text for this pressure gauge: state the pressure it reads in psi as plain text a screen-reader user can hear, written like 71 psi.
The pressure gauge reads 70 psi
